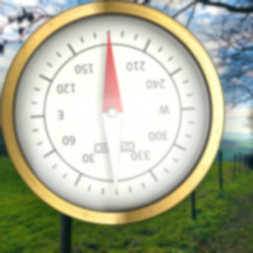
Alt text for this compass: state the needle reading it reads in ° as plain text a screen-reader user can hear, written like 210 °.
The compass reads 180 °
